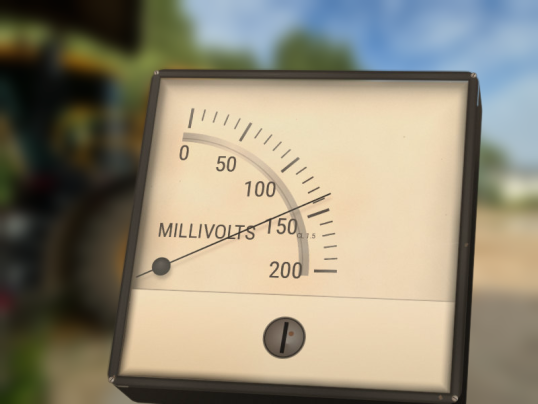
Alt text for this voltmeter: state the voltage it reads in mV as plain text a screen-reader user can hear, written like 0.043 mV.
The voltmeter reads 140 mV
